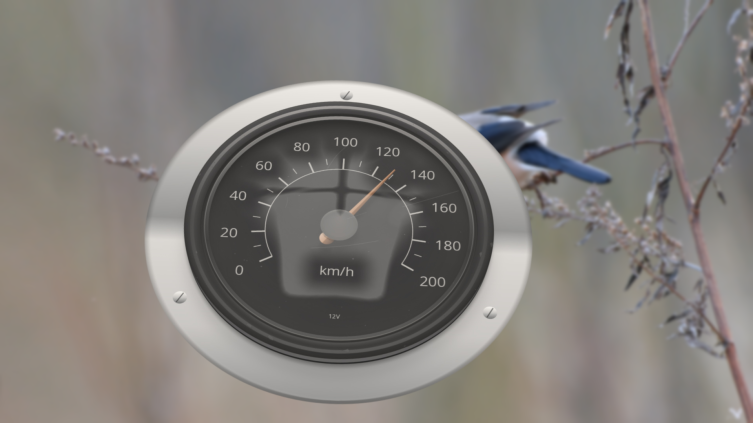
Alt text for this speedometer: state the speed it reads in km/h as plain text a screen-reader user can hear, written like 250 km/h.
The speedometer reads 130 km/h
